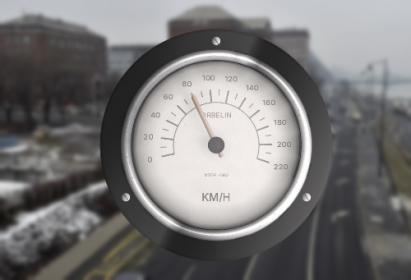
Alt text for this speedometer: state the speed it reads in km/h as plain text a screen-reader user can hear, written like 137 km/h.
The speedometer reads 80 km/h
